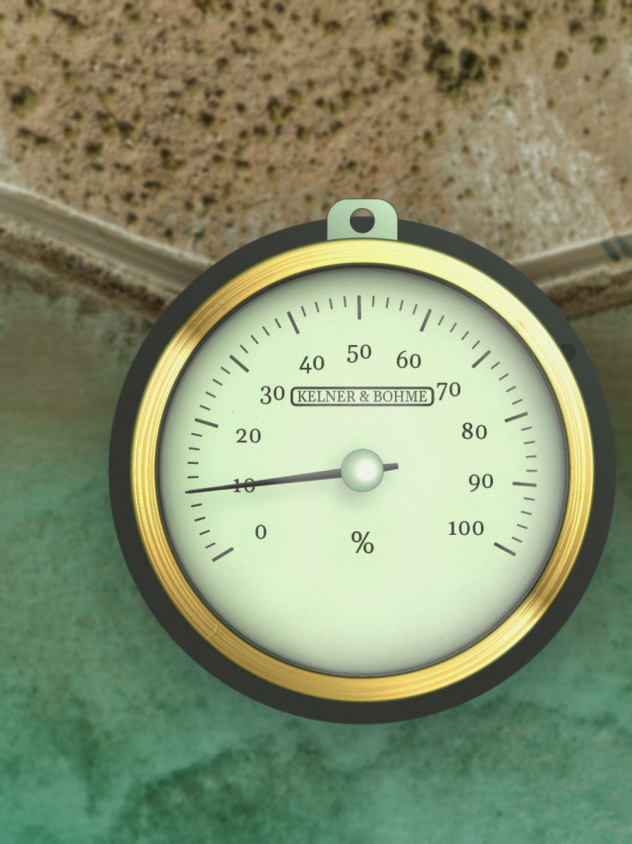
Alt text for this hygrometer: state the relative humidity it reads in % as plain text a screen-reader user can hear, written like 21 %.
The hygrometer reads 10 %
